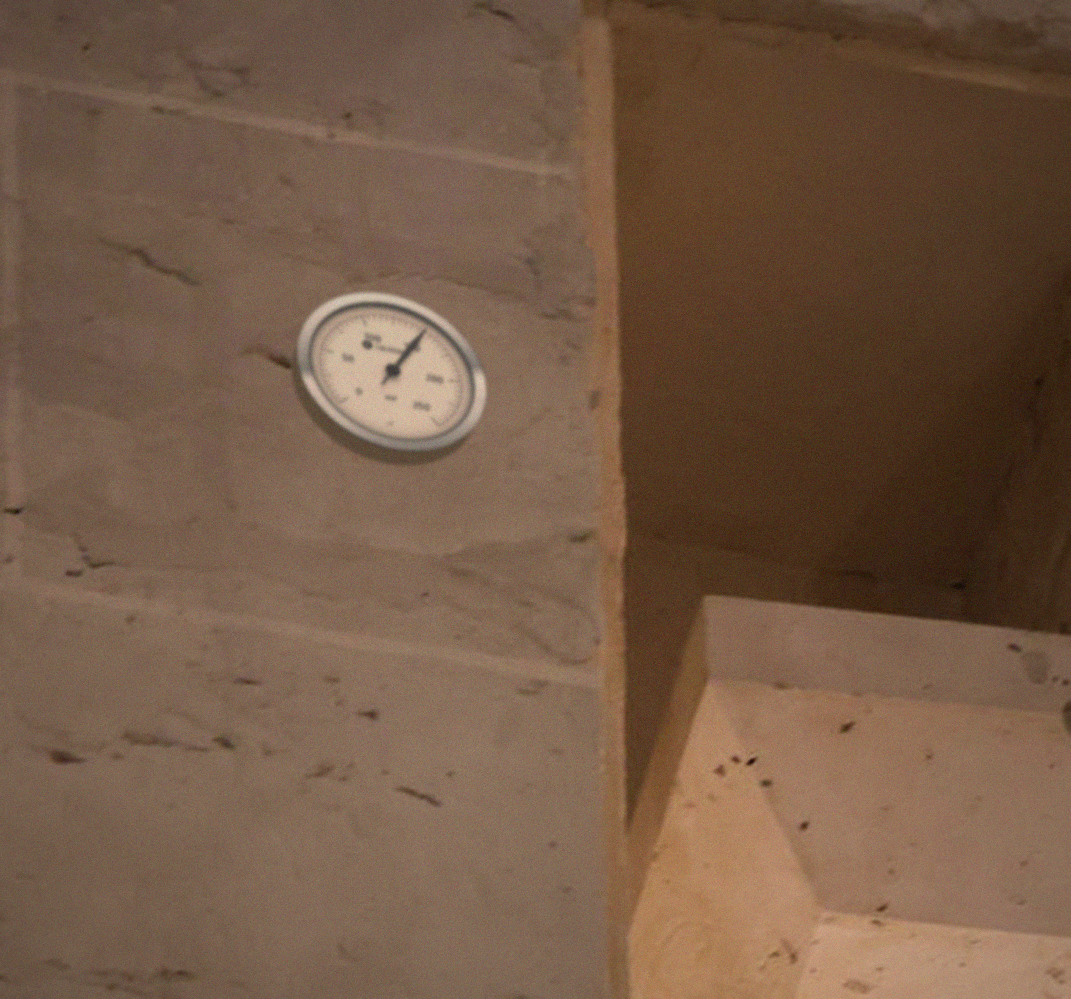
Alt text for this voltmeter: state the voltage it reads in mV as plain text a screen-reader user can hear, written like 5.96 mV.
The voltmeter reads 150 mV
